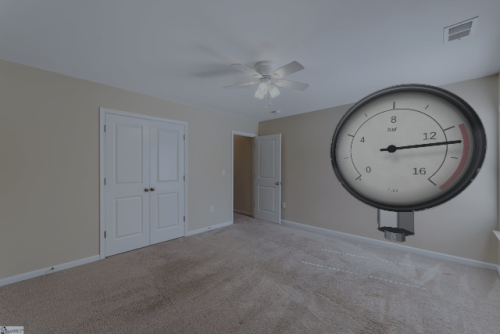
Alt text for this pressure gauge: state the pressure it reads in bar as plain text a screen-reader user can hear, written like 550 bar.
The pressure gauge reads 13 bar
